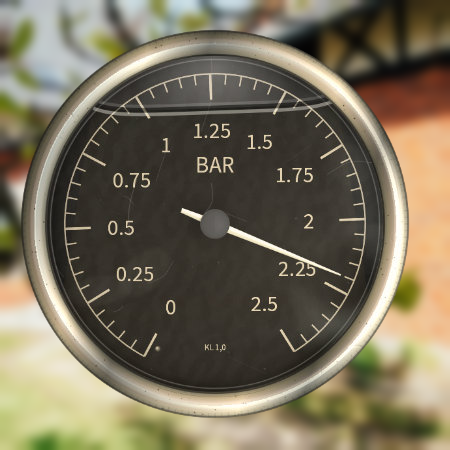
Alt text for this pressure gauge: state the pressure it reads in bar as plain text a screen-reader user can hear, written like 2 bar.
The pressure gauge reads 2.2 bar
